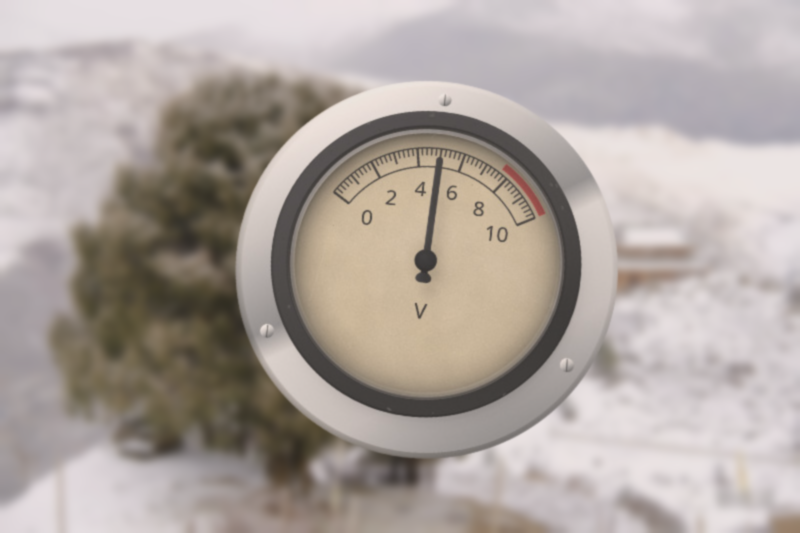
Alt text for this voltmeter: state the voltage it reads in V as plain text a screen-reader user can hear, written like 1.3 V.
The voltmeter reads 5 V
